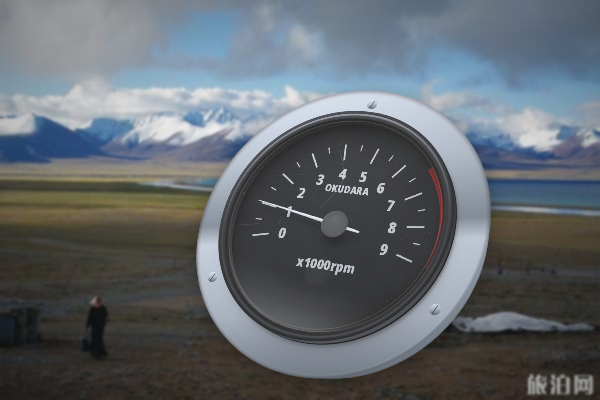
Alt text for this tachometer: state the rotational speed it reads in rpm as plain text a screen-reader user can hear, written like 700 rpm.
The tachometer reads 1000 rpm
